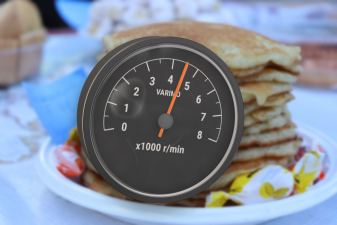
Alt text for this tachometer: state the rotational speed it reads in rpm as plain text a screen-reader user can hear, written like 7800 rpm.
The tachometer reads 4500 rpm
